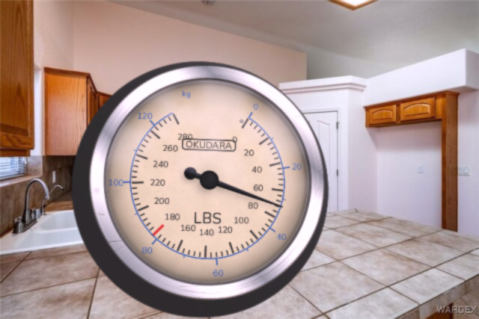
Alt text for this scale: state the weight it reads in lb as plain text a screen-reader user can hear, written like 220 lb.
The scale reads 72 lb
